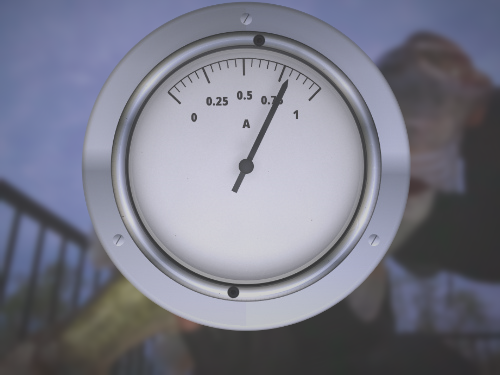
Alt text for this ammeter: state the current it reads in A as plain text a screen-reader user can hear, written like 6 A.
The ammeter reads 0.8 A
